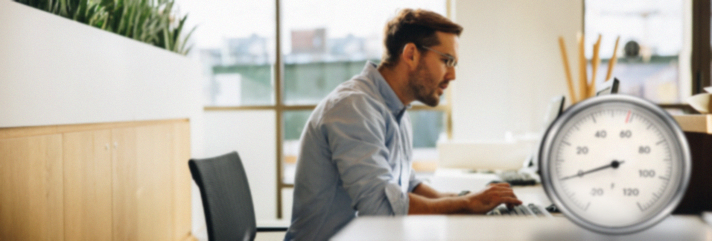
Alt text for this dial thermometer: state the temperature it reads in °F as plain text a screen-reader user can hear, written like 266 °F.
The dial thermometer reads 0 °F
